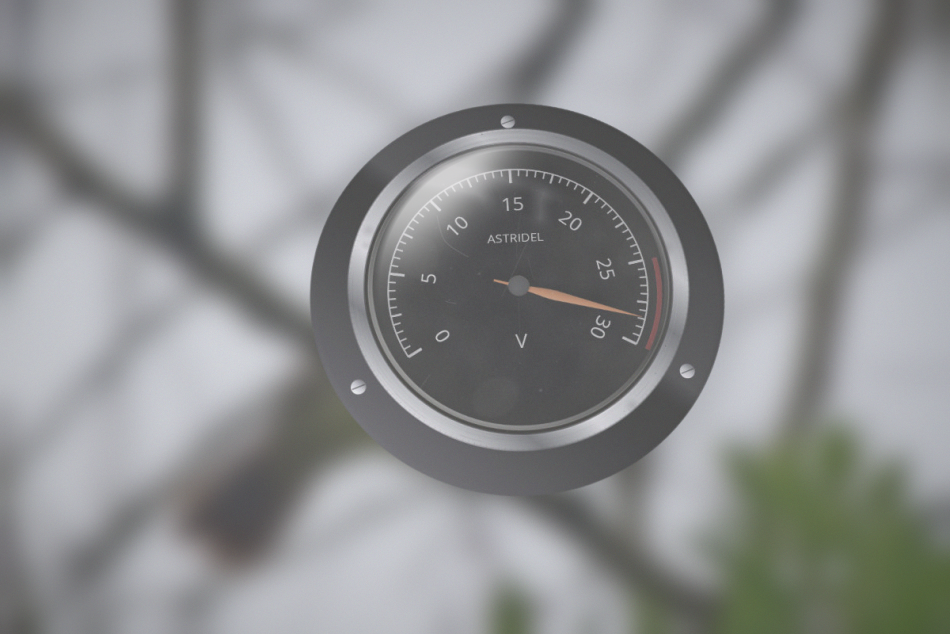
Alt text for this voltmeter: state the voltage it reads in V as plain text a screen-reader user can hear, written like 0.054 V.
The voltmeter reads 28.5 V
